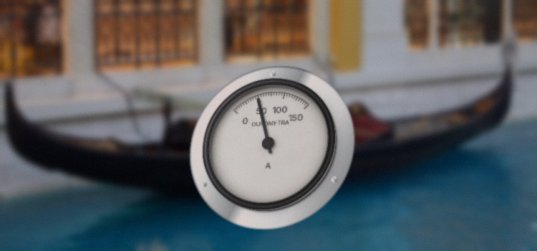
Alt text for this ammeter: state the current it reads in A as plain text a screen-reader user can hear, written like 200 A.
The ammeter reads 50 A
